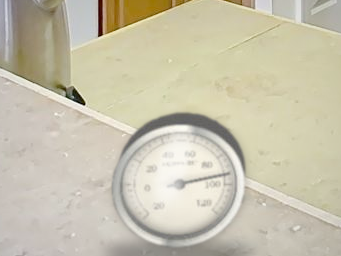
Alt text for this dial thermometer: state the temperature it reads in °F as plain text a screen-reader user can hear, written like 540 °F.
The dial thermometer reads 92 °F
